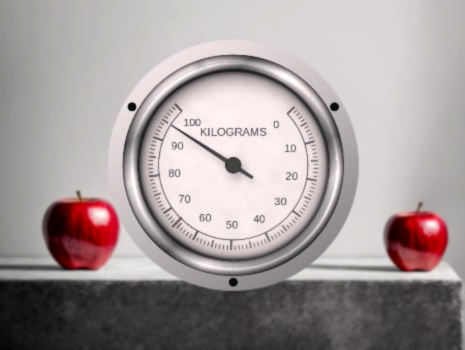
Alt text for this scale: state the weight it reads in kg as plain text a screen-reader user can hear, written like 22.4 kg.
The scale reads 95 kg
